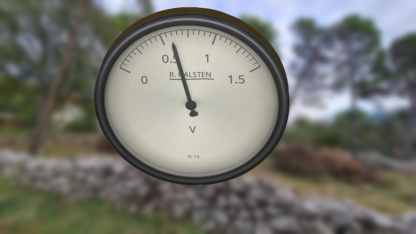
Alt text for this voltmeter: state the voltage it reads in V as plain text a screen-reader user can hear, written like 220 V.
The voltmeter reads 0.6 V
